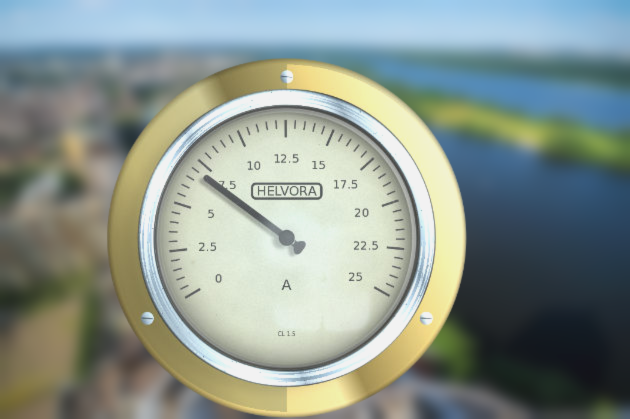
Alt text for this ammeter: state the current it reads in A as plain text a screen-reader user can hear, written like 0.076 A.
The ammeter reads 7 A
